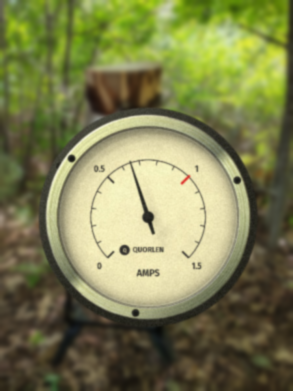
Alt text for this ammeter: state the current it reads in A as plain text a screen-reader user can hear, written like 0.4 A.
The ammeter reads 0.65 A
